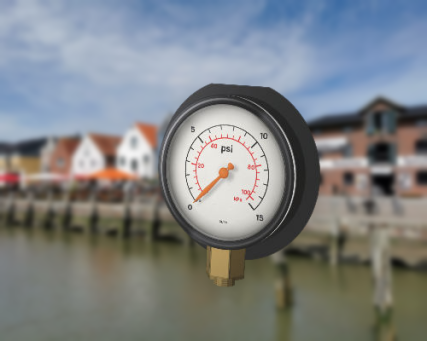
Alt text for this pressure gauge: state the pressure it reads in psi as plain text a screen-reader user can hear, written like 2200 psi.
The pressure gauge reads 0 psi
